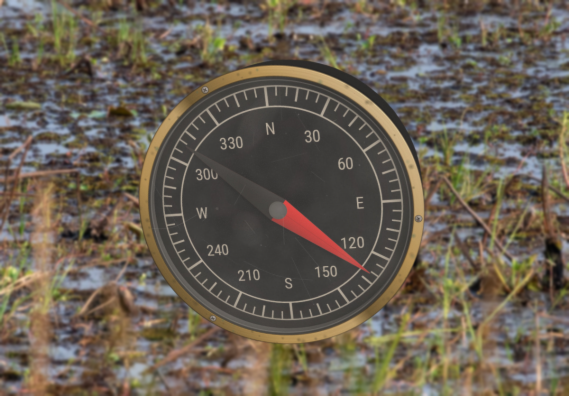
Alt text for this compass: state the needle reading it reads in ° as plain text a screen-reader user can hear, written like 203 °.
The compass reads 130 °
